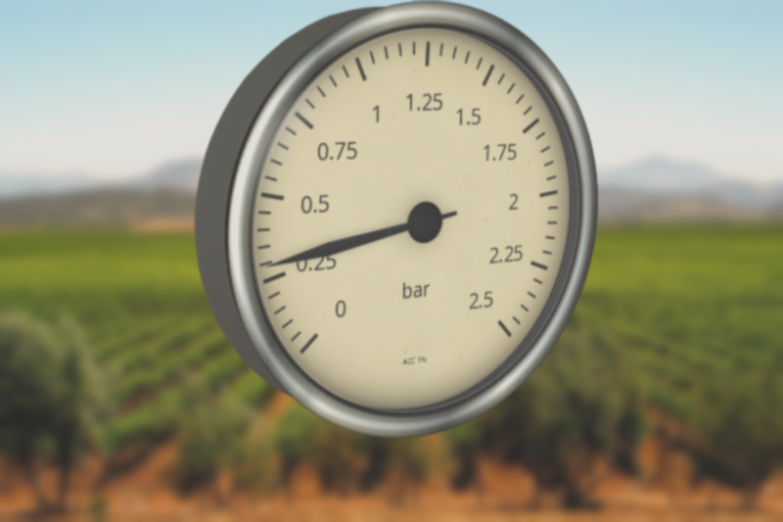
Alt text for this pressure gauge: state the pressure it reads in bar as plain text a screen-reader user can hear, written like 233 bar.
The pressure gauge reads 0.3 bar
